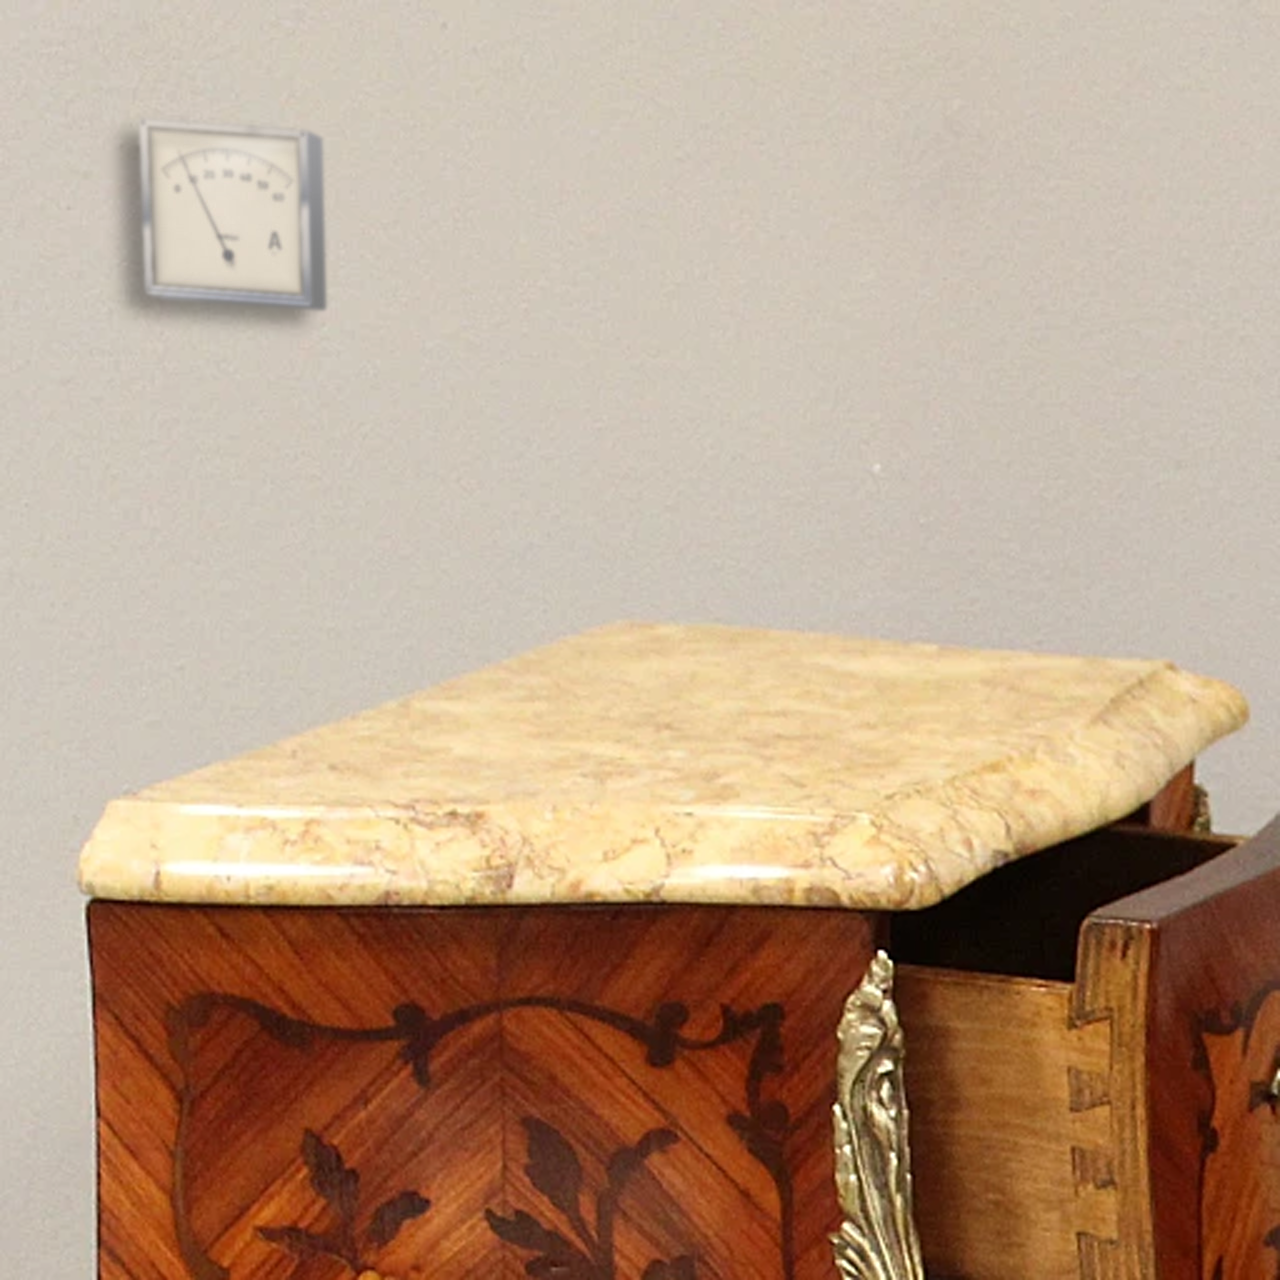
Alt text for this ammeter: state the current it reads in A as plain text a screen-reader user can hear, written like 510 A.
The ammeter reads 10 A
